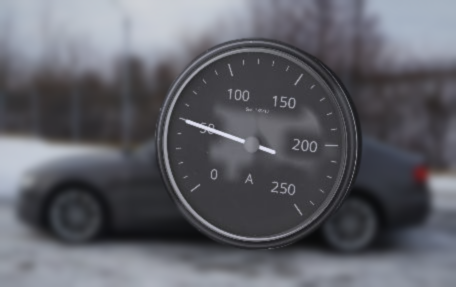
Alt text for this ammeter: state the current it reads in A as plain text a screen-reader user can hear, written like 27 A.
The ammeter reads 50 A
